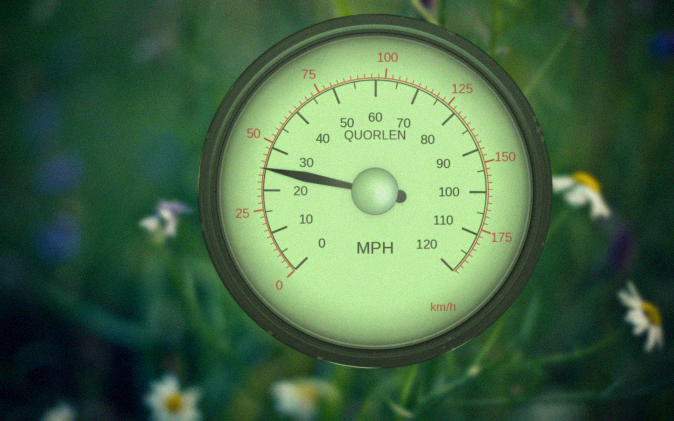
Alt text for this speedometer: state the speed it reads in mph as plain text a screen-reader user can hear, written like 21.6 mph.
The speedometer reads 25 mph
